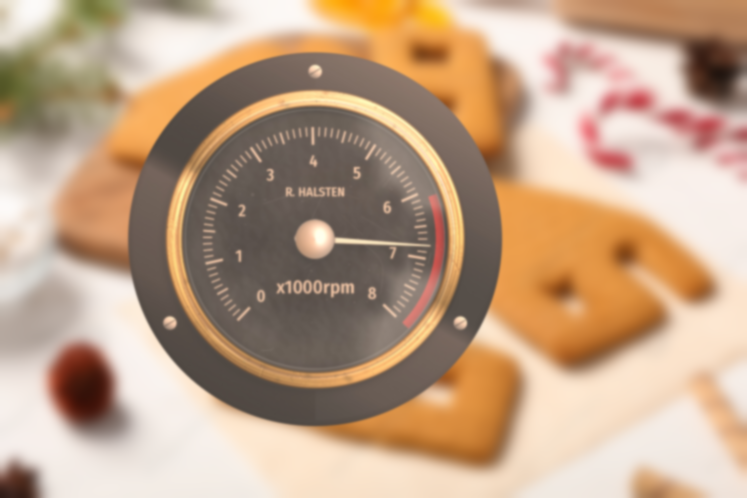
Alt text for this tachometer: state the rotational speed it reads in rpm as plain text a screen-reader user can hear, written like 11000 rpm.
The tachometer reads 6800 rpm
